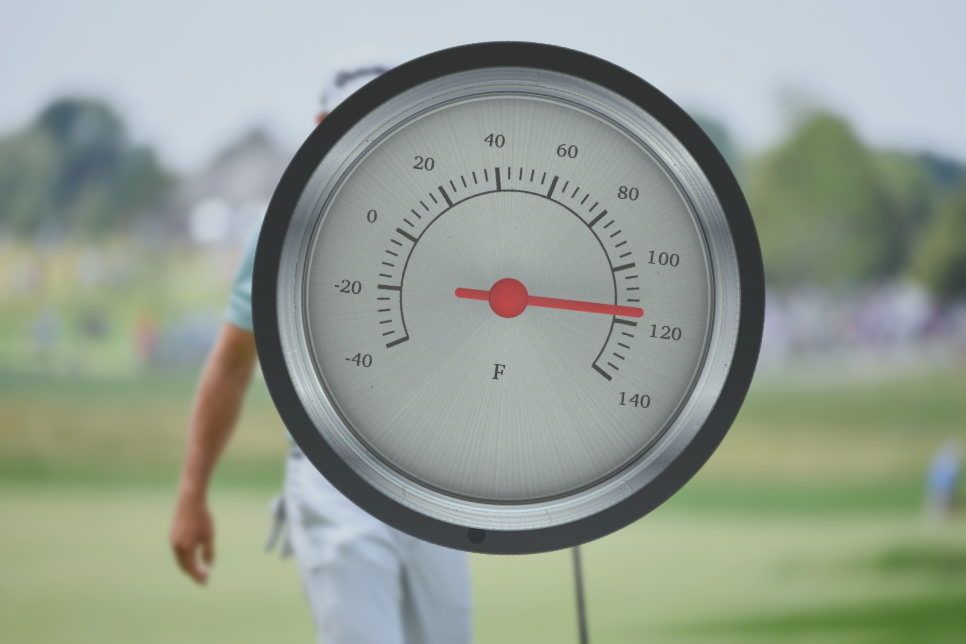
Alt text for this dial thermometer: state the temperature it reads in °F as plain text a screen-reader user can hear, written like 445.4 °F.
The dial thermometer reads 116 °F
